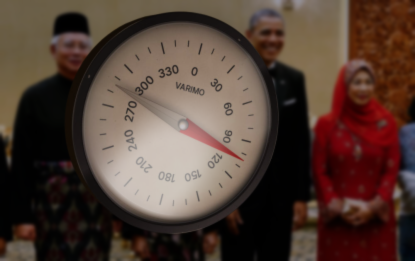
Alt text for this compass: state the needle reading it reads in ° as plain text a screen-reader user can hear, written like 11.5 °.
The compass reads 105 °
